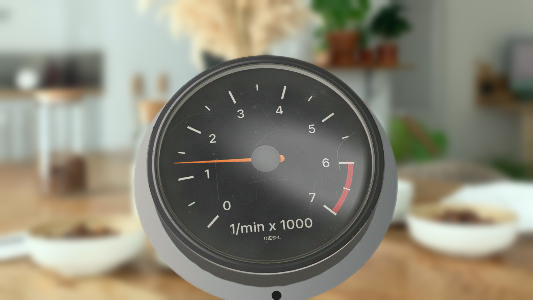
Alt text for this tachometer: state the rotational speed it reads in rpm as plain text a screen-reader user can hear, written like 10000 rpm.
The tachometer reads 1250 rpm
